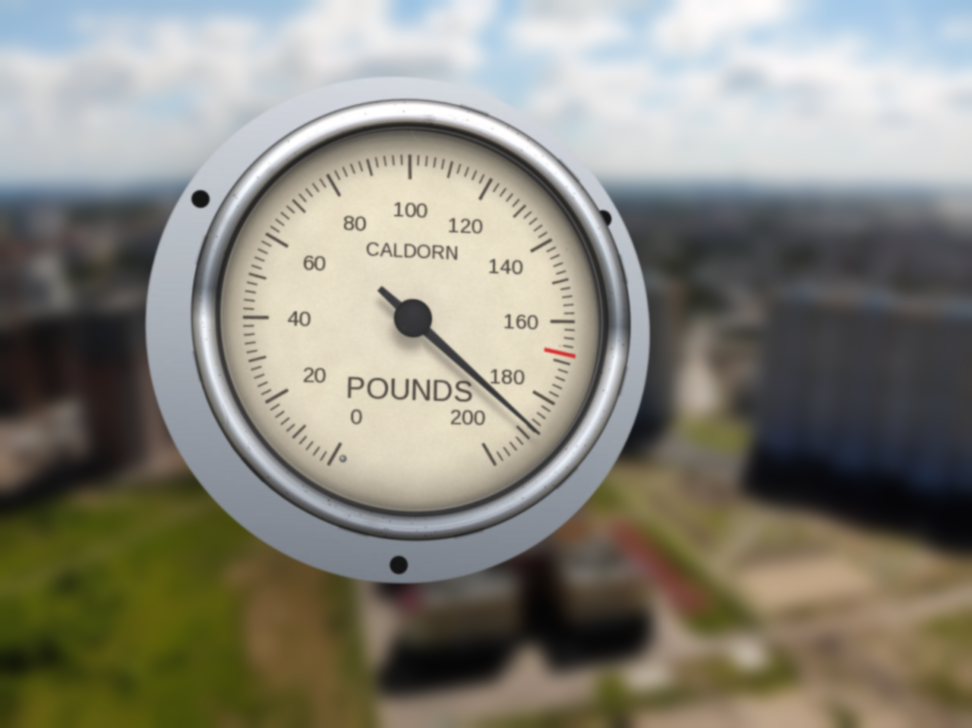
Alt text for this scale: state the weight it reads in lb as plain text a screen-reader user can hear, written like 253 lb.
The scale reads 188 lb
